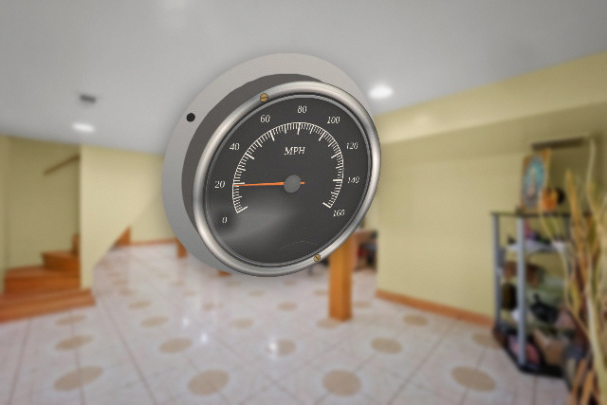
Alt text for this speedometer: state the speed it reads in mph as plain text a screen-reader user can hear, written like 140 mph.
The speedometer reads 20 mph
